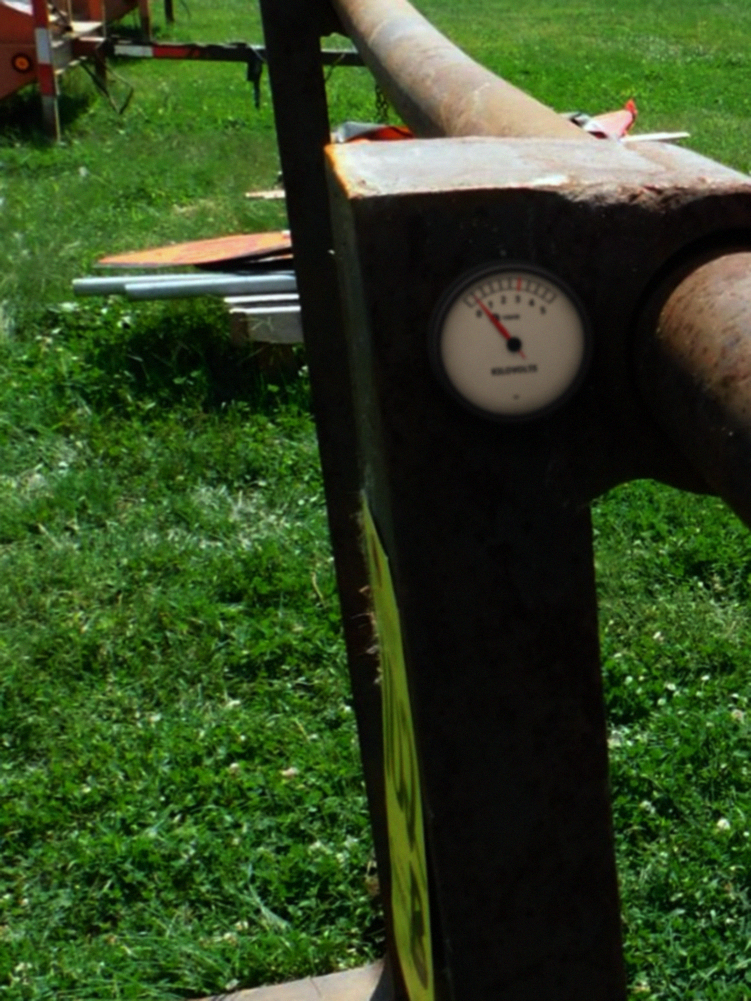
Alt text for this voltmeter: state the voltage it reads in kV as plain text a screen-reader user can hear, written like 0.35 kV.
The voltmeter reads 0.5 kV
